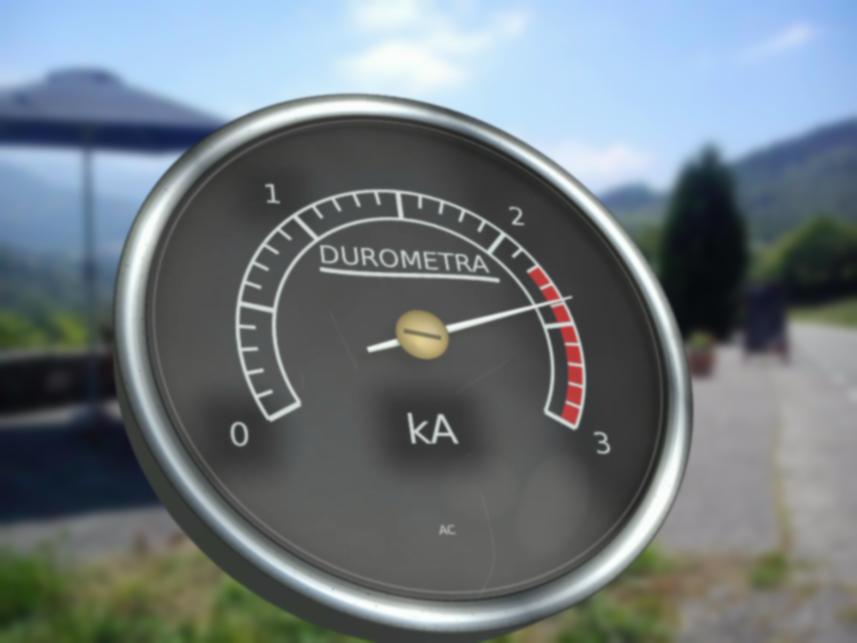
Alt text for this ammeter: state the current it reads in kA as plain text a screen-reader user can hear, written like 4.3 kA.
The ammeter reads 2.4 kA
